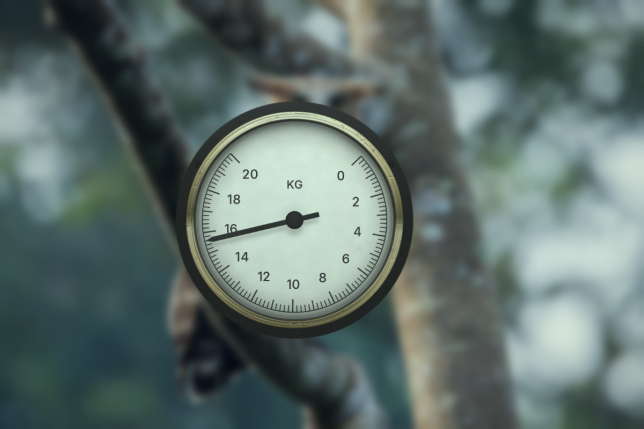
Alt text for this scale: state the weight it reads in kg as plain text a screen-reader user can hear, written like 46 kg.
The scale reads 15.6 kg
